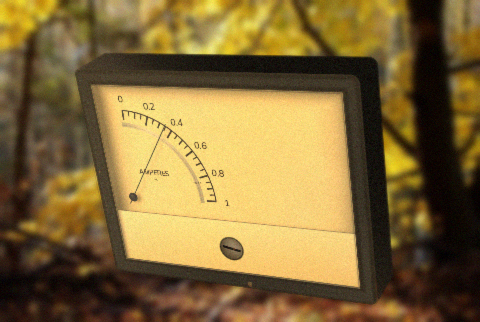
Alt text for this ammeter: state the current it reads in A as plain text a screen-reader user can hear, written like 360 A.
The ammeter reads 0.35 A
